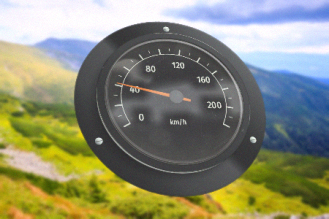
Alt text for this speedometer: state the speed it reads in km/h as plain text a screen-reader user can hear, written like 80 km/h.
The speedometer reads 40 km/h
